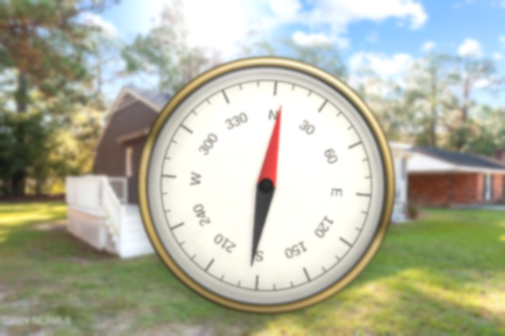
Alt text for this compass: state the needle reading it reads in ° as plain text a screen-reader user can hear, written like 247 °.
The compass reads 5 °
